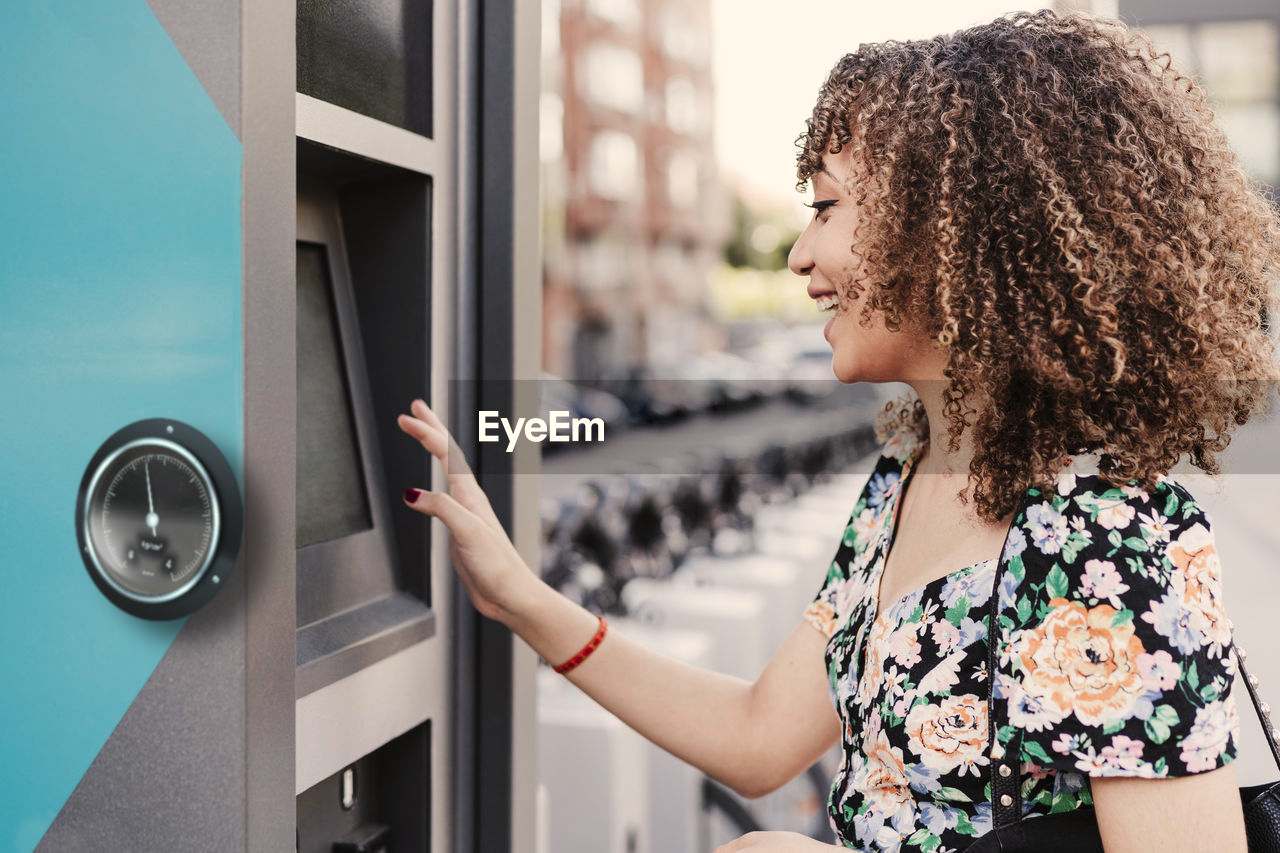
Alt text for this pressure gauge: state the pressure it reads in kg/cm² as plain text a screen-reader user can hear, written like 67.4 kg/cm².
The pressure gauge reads 1.75 kg/cm²
